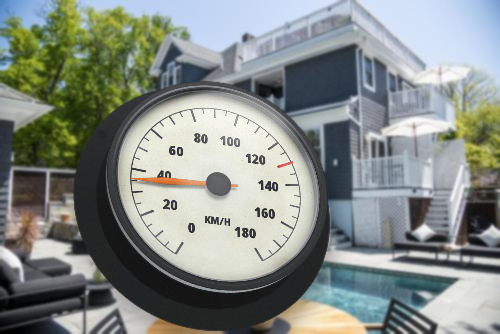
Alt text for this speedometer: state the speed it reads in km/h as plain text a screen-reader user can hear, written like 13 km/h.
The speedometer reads 35 km/h
